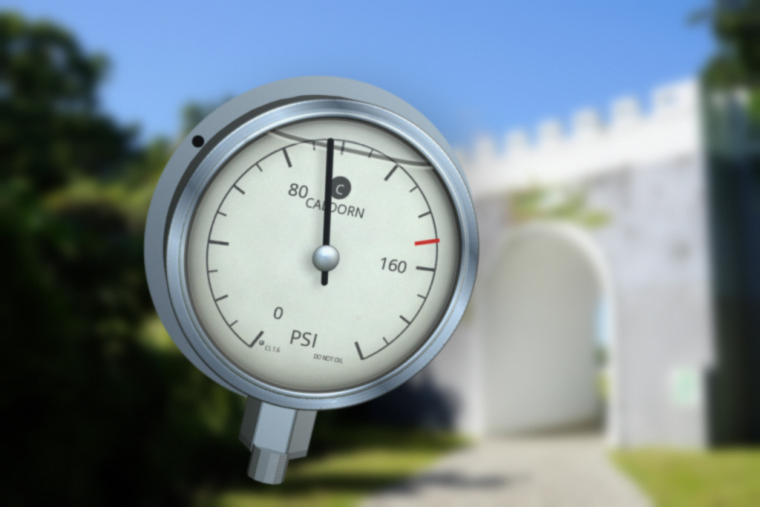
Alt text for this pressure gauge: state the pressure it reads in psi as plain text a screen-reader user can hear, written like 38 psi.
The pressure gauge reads 95 psi
